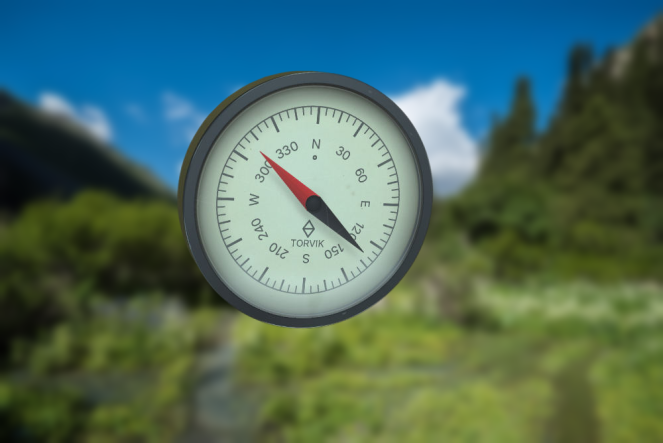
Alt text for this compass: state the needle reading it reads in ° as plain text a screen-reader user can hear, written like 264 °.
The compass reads 310 °
